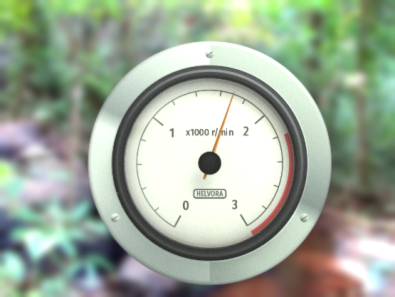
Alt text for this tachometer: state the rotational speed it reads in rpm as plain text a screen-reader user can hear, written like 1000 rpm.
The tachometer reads 1700 rpm
